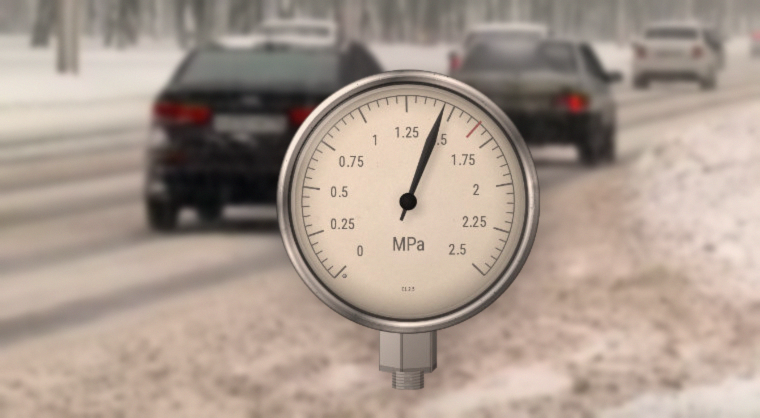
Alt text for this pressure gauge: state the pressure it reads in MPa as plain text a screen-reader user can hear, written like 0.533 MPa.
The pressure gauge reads 1.45 MPa
